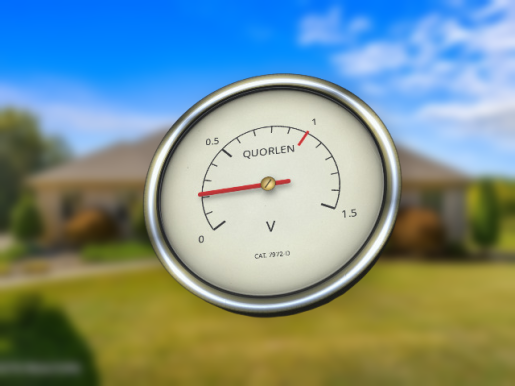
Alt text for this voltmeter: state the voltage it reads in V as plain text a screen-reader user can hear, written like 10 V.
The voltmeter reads 0.2 V
